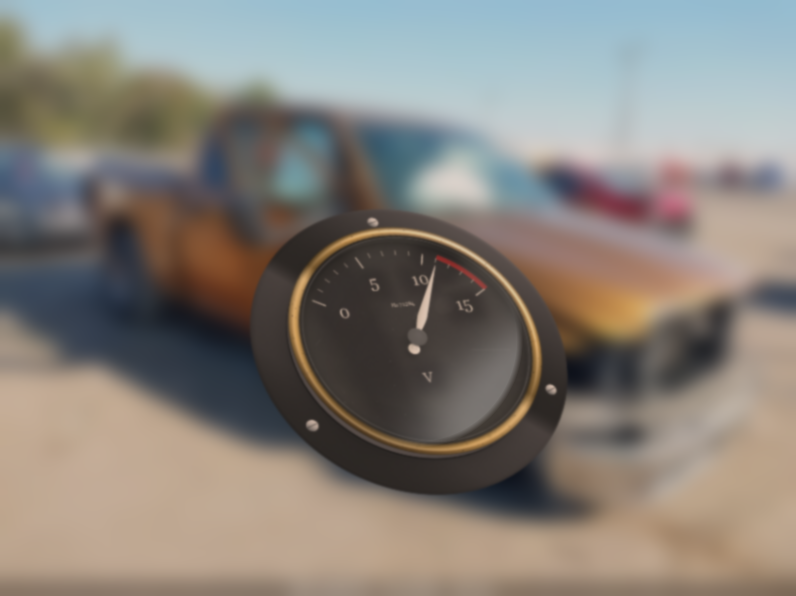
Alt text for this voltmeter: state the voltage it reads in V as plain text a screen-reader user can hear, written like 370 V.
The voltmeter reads 11 V
